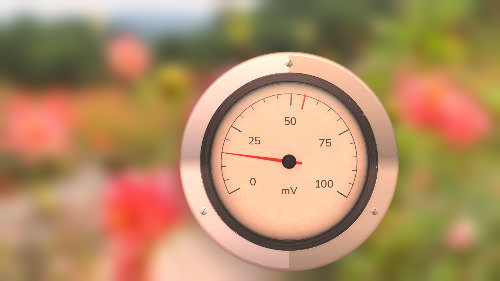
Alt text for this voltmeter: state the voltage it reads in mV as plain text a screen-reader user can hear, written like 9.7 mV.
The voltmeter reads 15 mV
